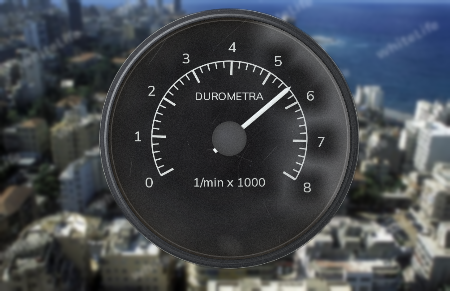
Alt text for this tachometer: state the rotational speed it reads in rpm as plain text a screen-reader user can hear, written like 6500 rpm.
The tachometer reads 5600 rpm
